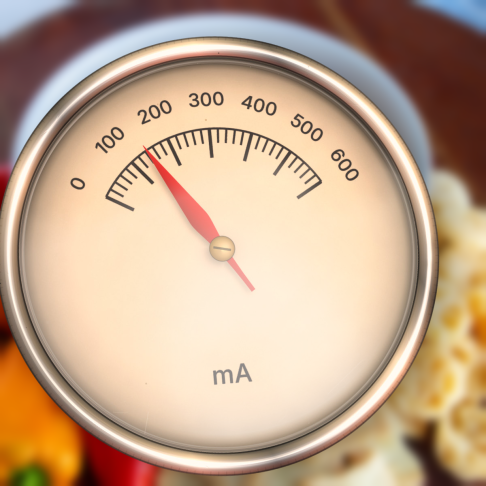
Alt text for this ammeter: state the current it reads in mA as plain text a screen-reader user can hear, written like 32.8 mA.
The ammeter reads 140 mA
